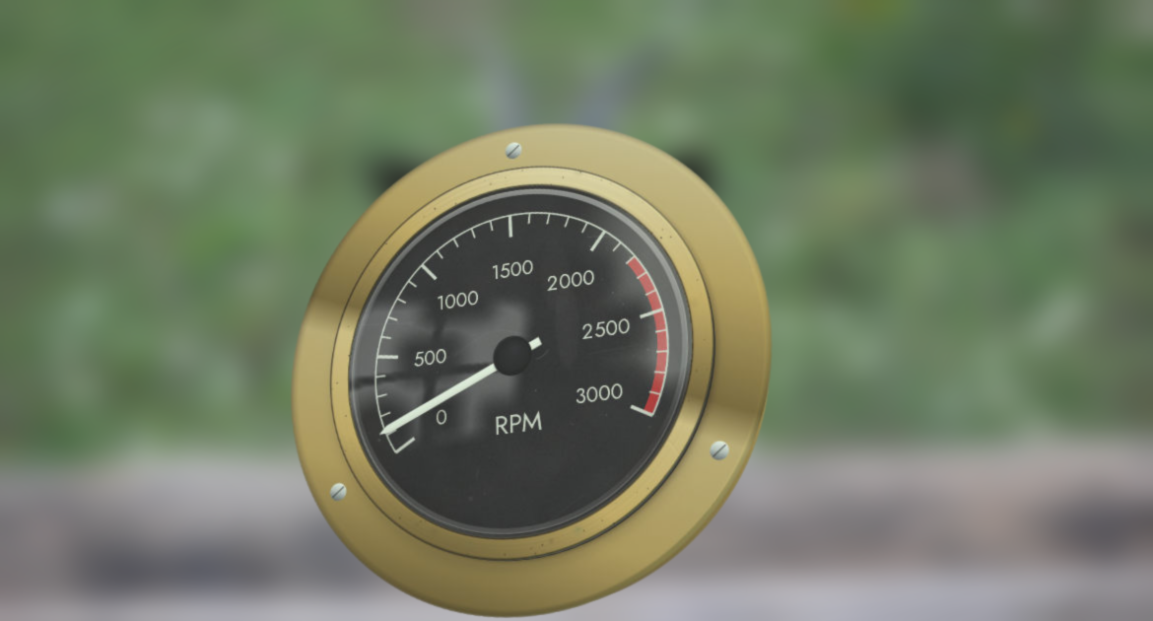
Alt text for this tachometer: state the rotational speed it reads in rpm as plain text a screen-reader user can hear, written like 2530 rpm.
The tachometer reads 100 rpm
